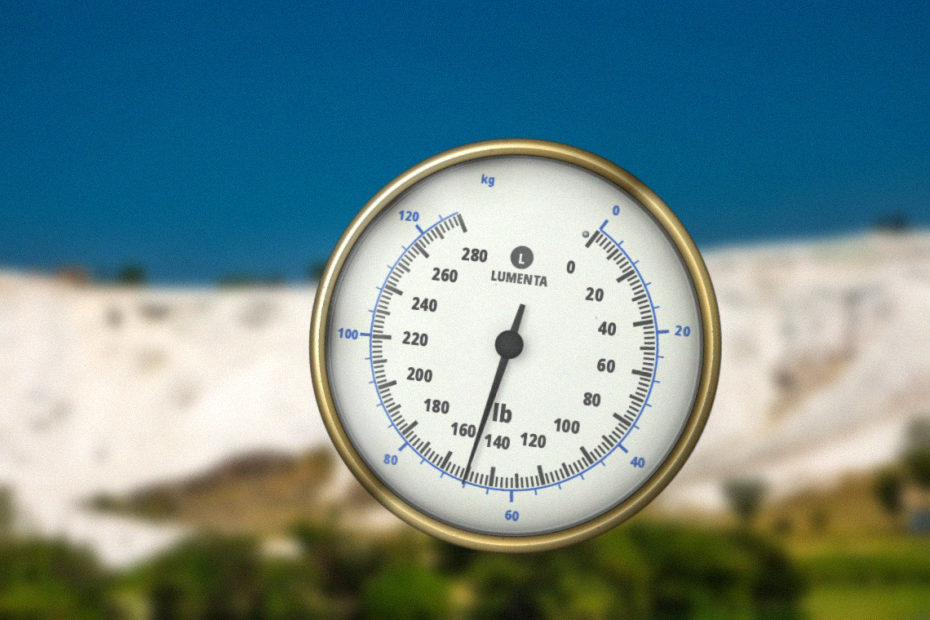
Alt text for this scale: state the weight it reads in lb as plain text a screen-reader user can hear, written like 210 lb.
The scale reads 150 lb
